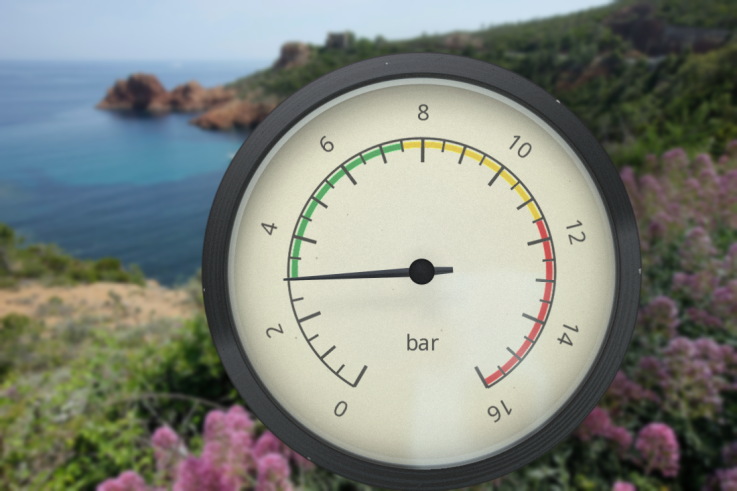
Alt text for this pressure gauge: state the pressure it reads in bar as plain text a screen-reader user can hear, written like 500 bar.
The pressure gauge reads 3 bar
